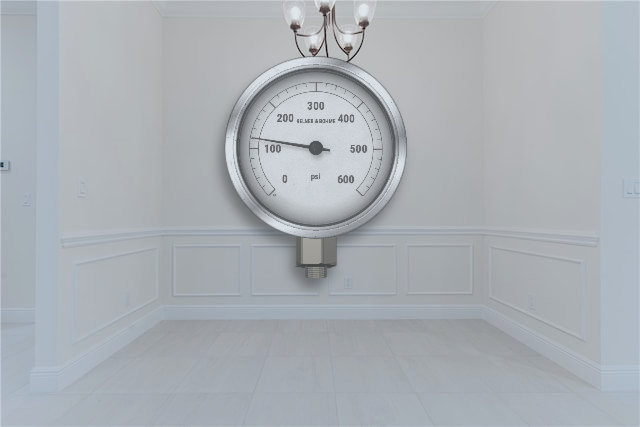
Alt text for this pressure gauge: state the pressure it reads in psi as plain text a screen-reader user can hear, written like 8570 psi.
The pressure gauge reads 120 psi
